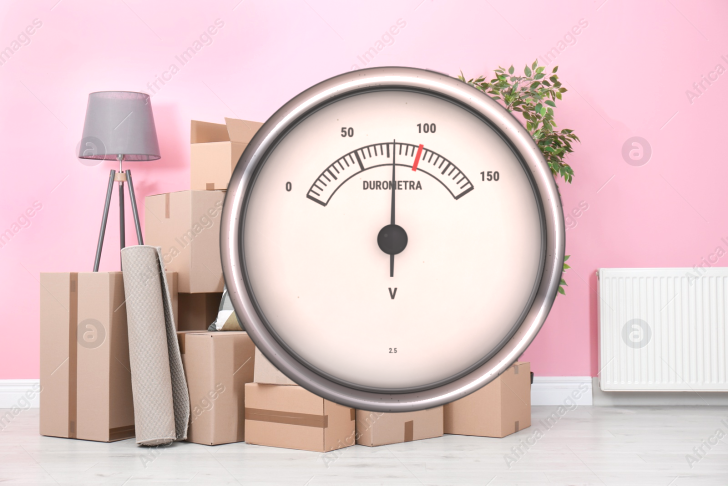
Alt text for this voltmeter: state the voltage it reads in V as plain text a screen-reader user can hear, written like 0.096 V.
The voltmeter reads 80 V
